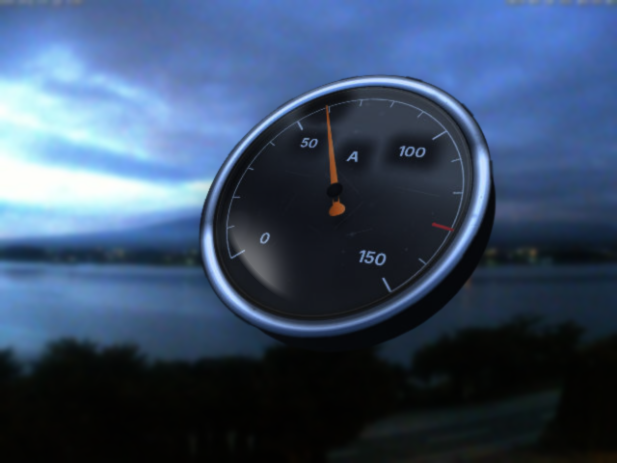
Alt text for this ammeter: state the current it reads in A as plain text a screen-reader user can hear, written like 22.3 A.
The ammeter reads 60 A
